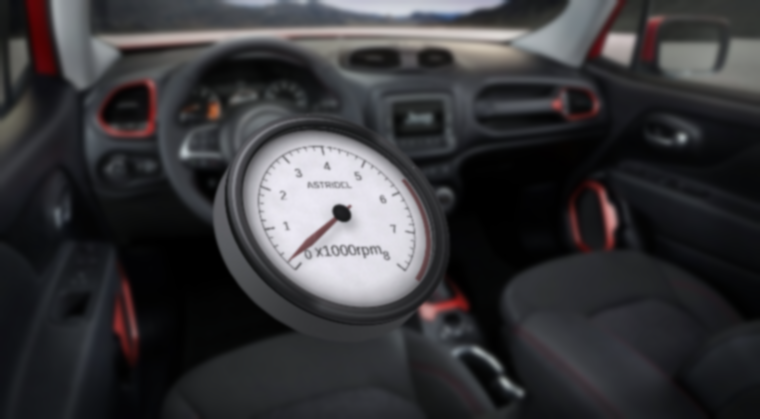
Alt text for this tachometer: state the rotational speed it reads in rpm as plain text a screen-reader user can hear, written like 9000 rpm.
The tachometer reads 200 rpm
